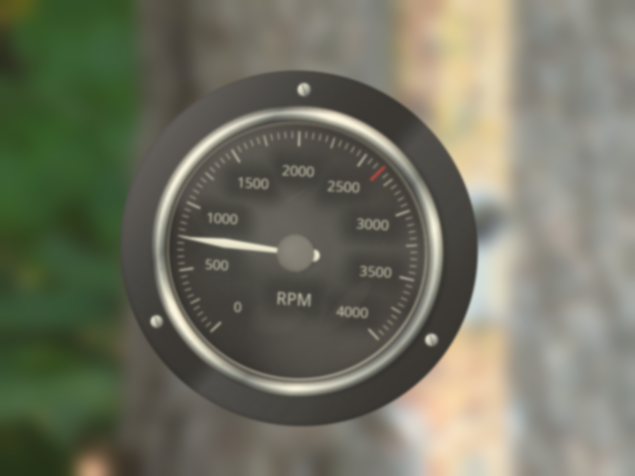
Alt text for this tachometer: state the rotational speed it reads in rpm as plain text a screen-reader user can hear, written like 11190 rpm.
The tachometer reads 750 rpm
